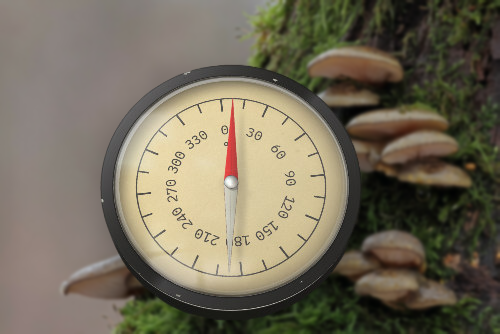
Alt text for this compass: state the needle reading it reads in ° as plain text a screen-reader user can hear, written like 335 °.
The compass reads 7.5 °
